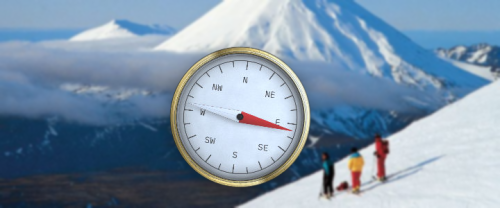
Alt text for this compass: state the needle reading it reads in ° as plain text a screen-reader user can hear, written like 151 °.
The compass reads 97.5 °
